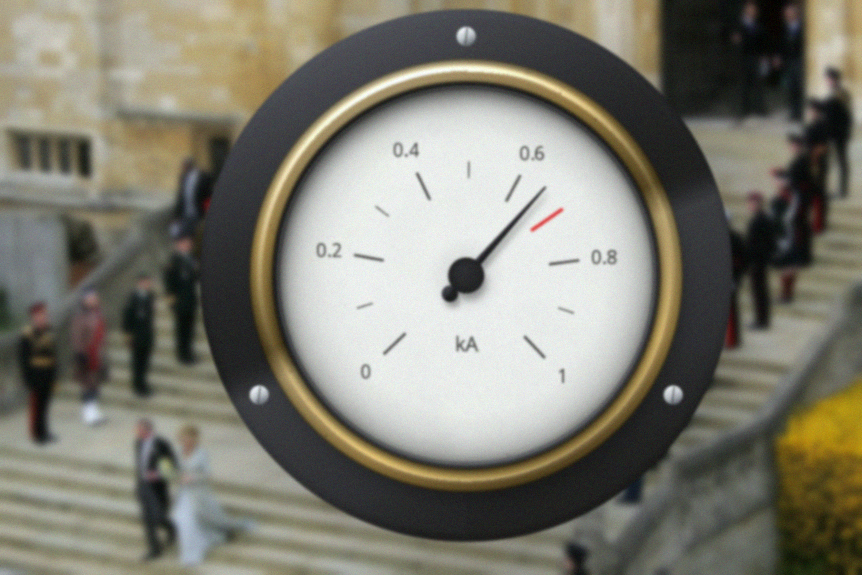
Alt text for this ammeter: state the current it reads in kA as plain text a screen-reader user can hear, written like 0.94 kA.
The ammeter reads 0.65 kA
